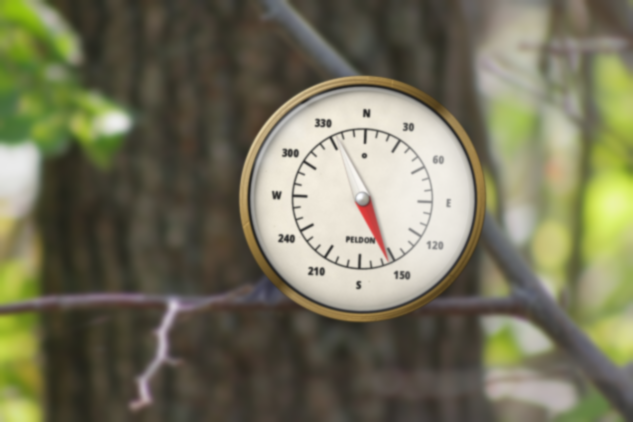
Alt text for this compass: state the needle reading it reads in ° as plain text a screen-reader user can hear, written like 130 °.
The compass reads 155 °
